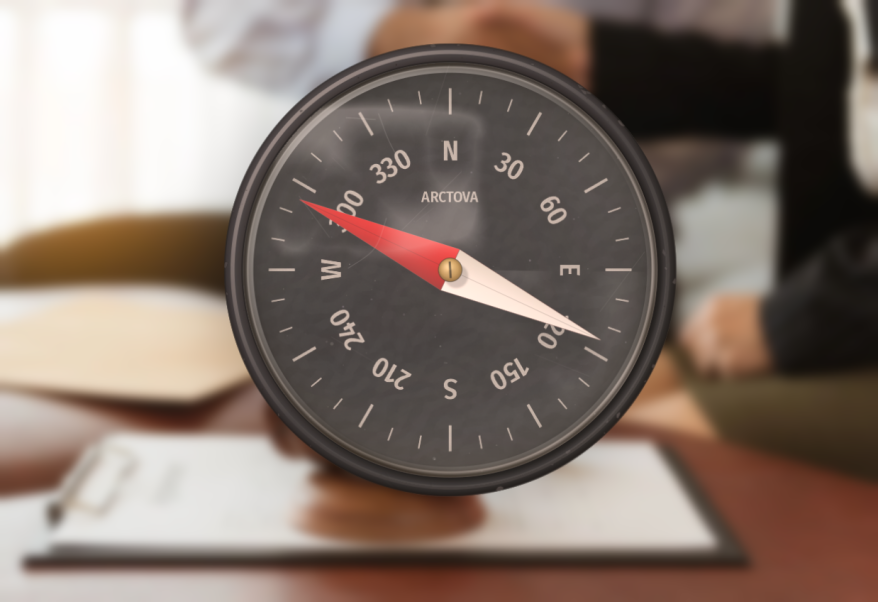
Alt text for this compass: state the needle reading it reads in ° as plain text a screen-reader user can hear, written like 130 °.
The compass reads 295 °
